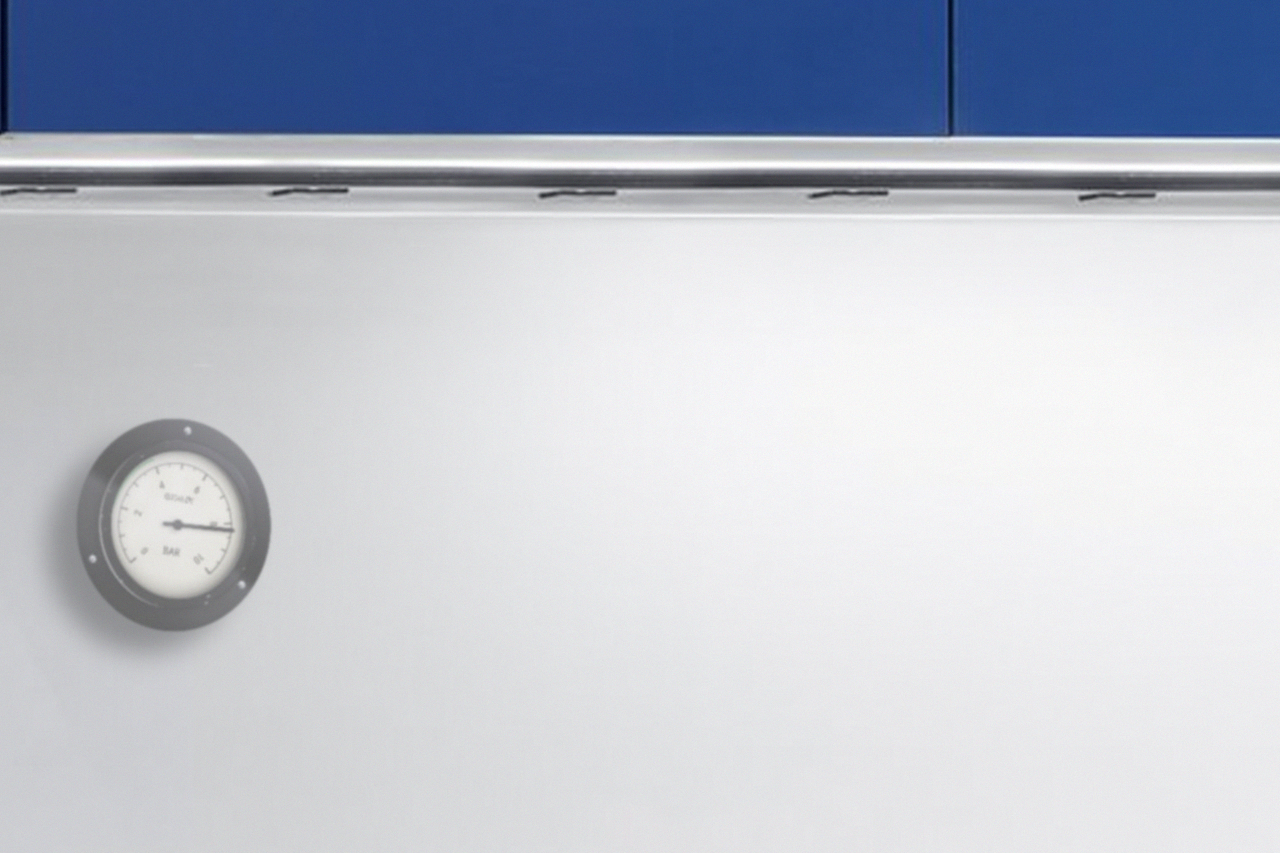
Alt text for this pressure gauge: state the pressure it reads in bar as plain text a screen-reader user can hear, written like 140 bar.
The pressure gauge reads 8.25 bar
